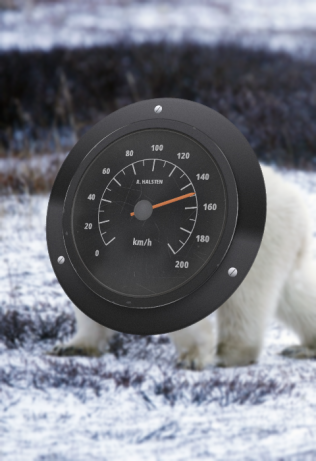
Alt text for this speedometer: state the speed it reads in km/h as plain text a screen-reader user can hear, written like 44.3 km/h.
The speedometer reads 150 km/h
